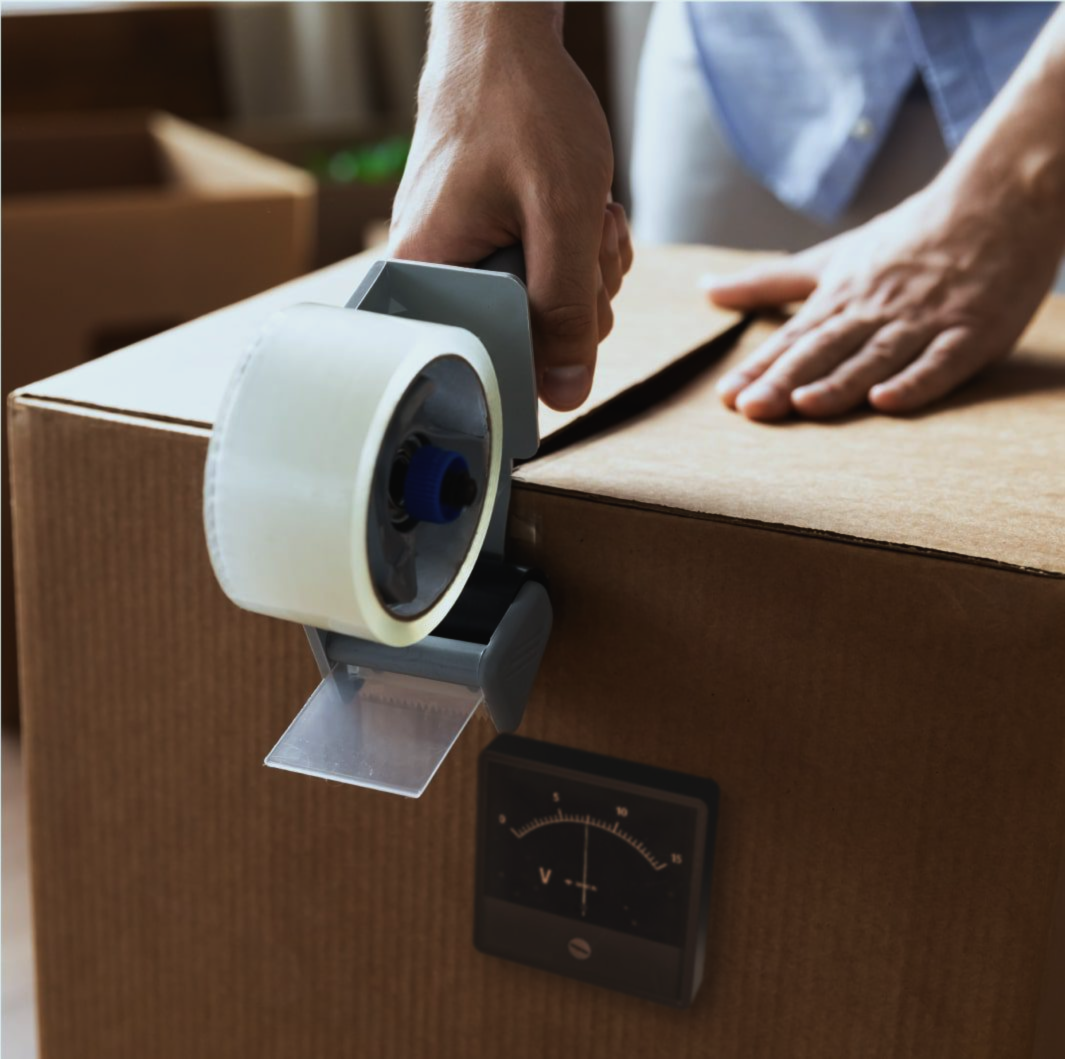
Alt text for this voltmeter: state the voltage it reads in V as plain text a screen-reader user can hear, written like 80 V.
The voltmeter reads 7.5 V
